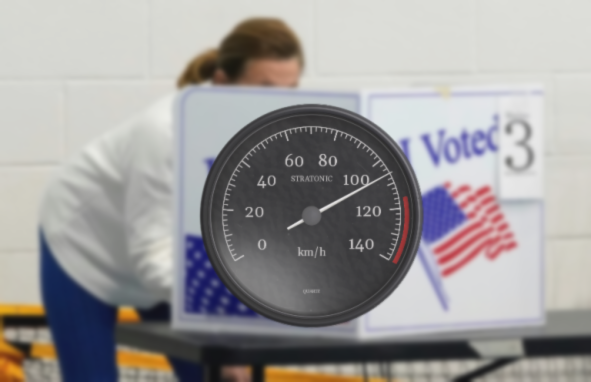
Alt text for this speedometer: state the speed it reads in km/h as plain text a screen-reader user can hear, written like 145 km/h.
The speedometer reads 106 km/h
